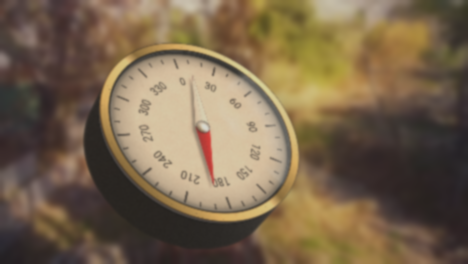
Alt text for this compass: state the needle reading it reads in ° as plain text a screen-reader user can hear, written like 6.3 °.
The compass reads 190 °
